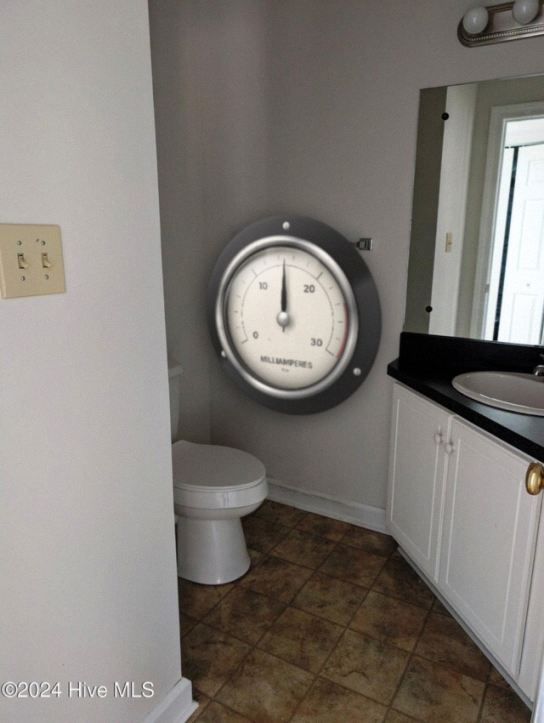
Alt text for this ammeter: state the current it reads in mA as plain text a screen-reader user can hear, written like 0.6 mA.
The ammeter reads 15 mA
